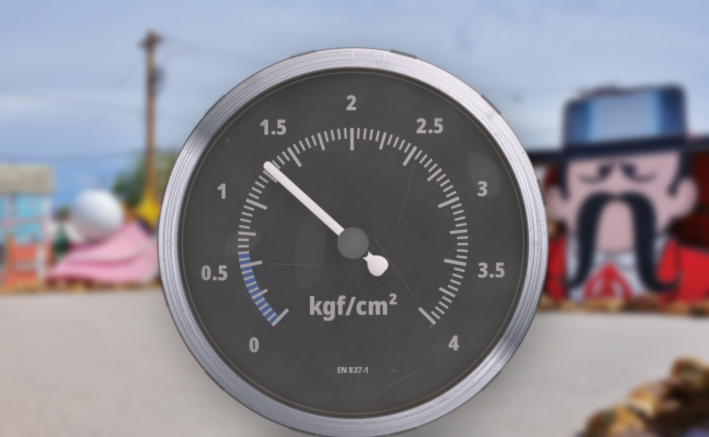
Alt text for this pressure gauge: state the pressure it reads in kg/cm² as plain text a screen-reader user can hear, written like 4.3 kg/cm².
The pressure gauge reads 1.3 kg/cm²
